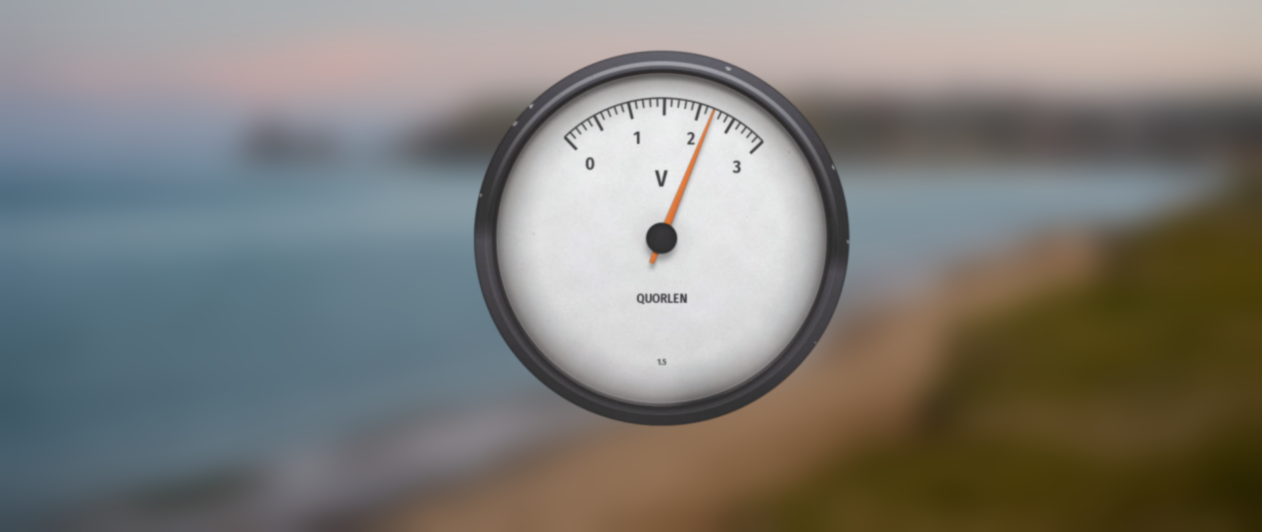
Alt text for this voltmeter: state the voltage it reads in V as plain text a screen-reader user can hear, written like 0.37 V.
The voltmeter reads 2.2 V
